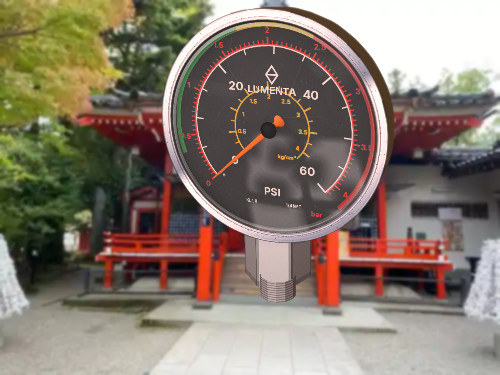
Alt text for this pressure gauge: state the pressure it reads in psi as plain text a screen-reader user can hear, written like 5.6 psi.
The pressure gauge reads 0 psi
